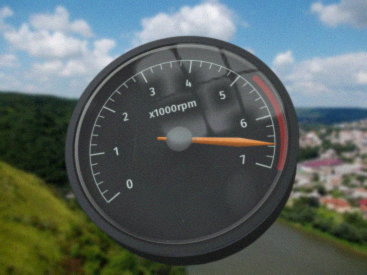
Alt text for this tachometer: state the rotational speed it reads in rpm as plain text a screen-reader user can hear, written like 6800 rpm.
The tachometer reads 6600 rpm
